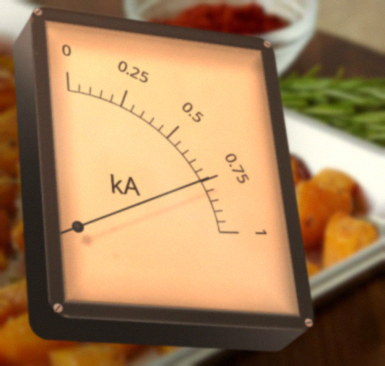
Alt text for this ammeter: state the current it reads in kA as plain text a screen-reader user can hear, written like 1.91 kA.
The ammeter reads 0.75 kA
